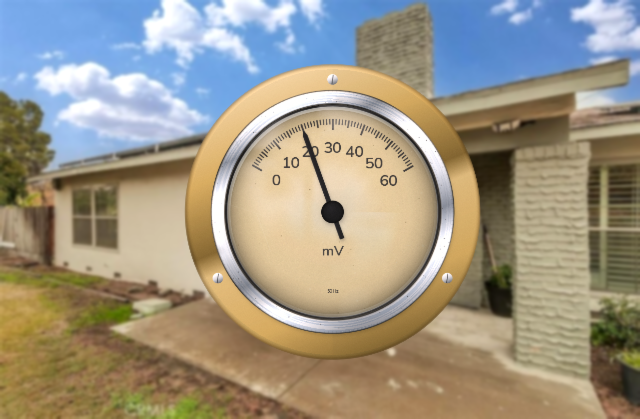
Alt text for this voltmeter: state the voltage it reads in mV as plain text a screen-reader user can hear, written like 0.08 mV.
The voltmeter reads 20 mV
